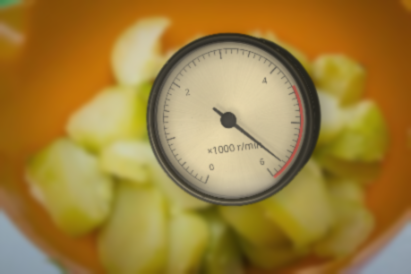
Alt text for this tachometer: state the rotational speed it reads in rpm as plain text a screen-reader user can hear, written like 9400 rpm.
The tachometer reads 5700 rpm
